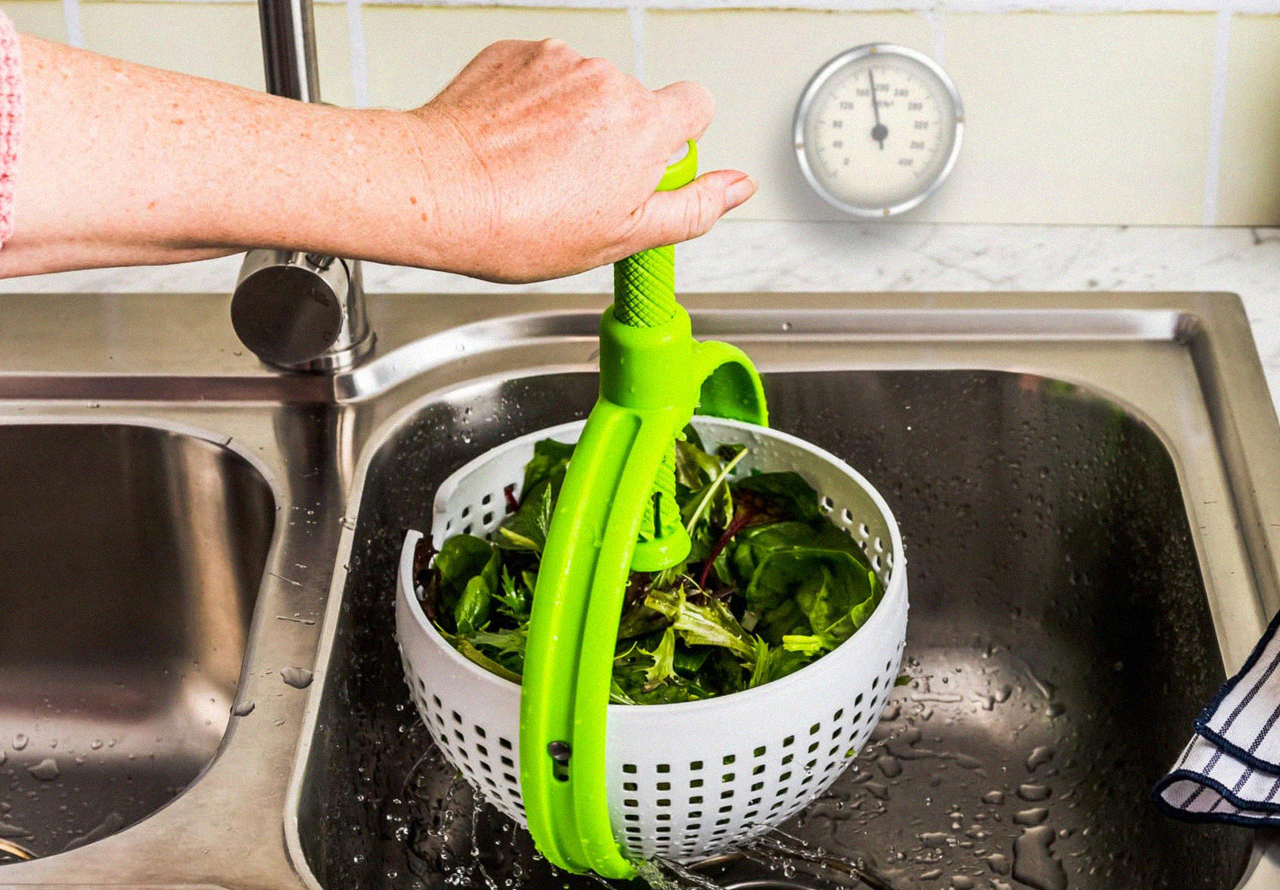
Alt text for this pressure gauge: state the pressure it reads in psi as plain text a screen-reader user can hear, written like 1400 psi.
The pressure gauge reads 180 psi
